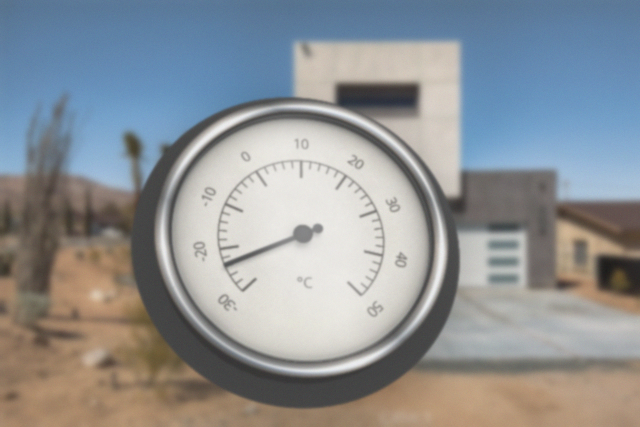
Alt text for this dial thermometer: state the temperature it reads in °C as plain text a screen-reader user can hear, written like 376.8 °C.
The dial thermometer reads -24 °C
